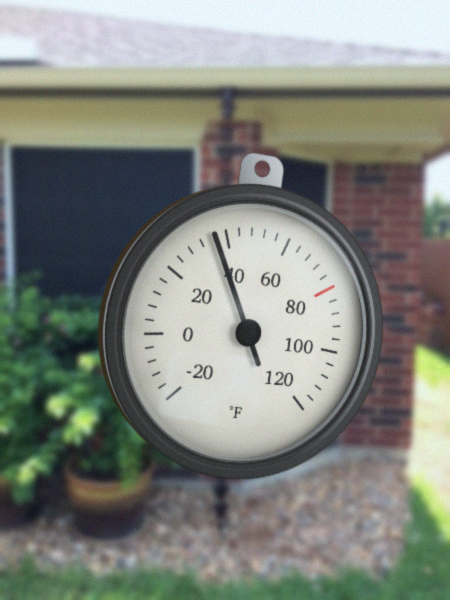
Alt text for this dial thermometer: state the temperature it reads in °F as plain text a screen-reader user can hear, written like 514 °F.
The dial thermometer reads 36 °F
